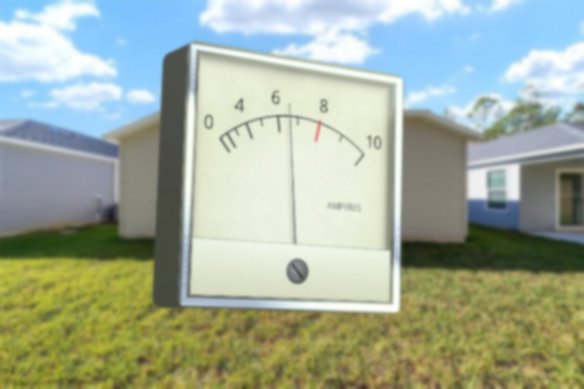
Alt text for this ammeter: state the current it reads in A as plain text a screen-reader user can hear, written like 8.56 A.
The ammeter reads 6.5 A
